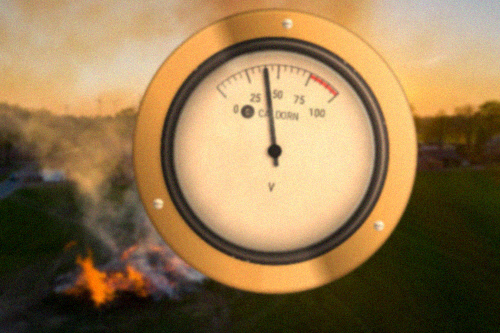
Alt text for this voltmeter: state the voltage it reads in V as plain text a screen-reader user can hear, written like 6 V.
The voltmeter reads 40 V
